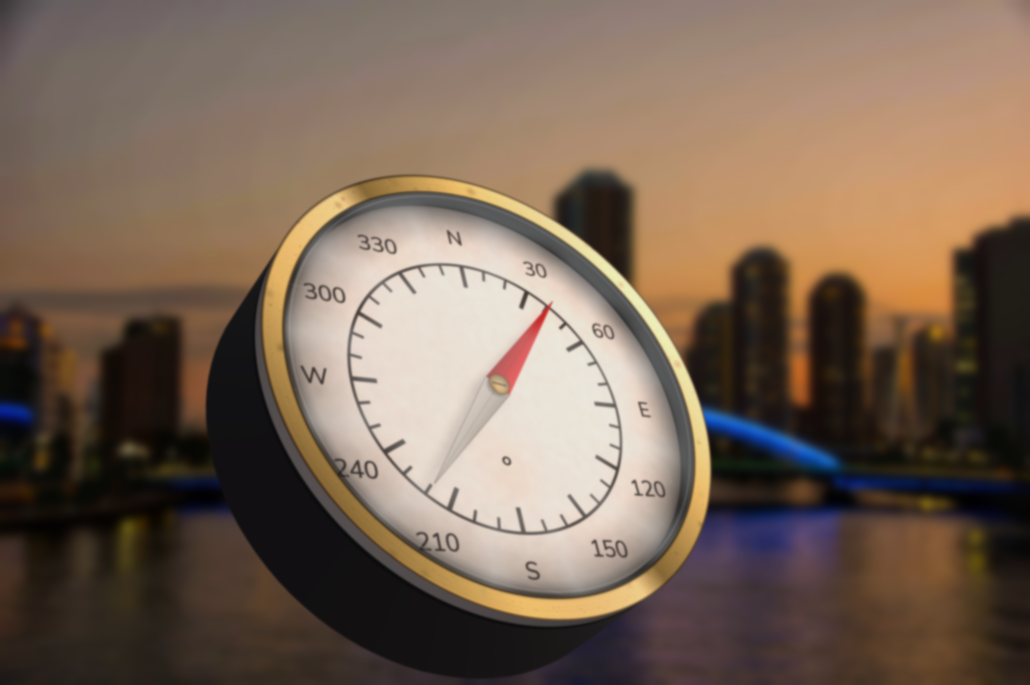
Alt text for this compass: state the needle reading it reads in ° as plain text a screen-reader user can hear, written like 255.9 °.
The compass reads 40 °
